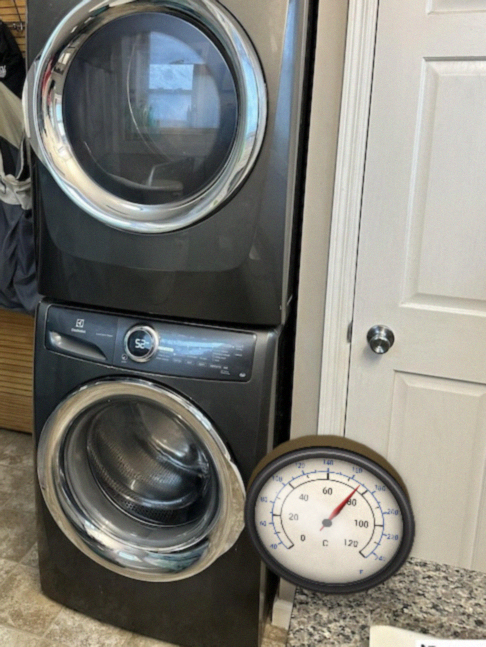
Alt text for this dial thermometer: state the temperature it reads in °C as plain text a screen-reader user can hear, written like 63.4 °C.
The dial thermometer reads 75 °C
